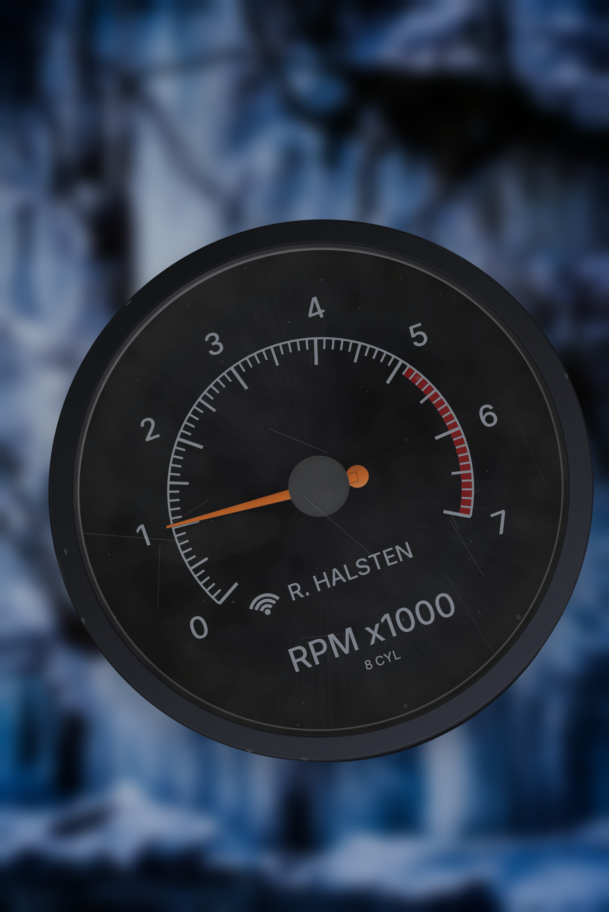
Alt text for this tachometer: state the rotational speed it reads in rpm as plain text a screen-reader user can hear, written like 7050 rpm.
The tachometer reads 1000 rpm
